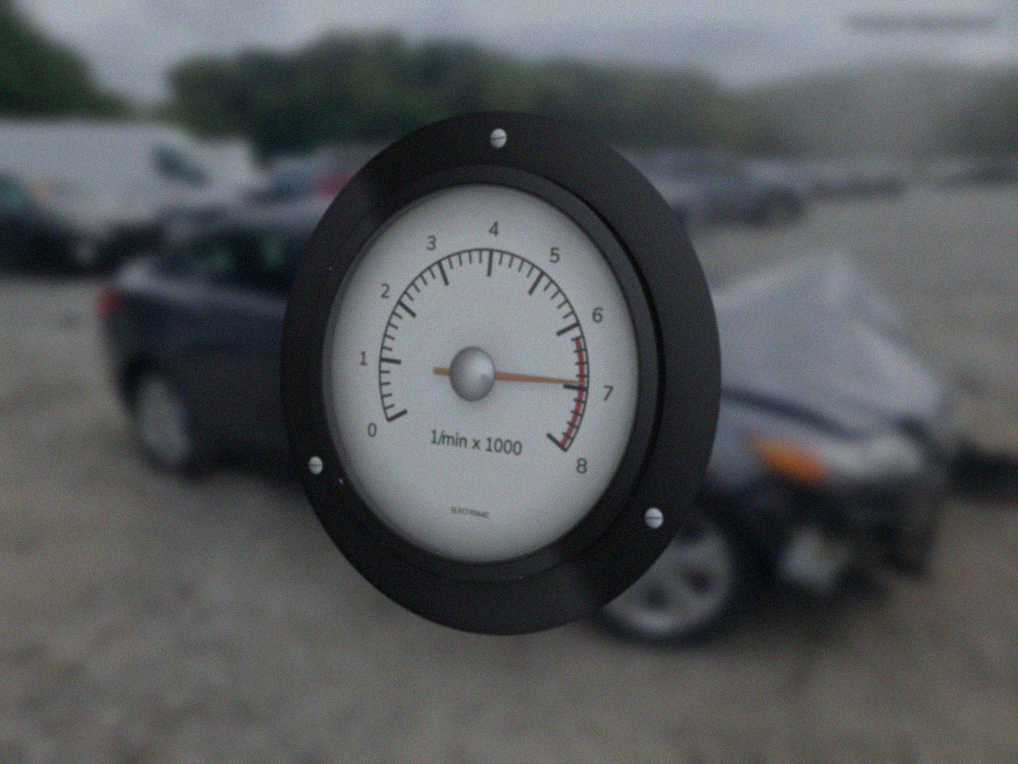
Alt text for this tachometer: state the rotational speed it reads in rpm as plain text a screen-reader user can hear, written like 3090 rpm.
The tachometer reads 6900 rpm
